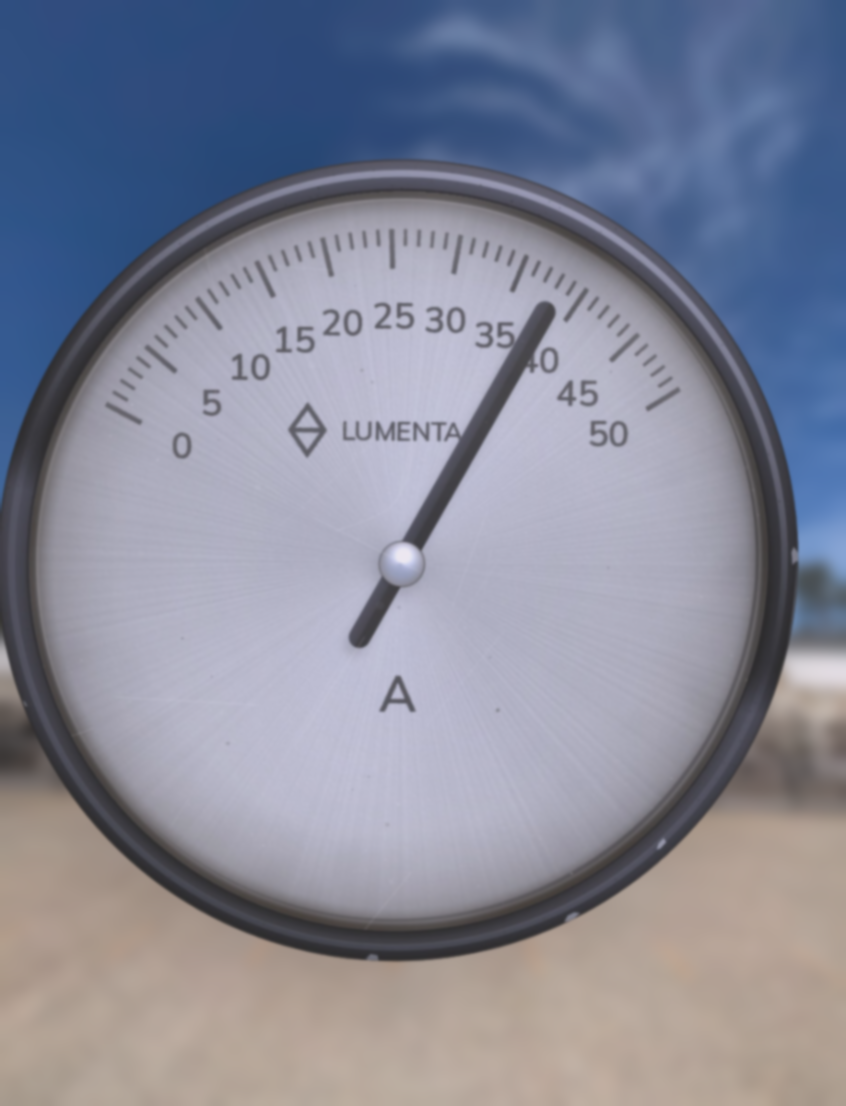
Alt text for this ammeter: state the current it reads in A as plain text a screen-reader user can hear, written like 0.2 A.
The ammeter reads 38 A
